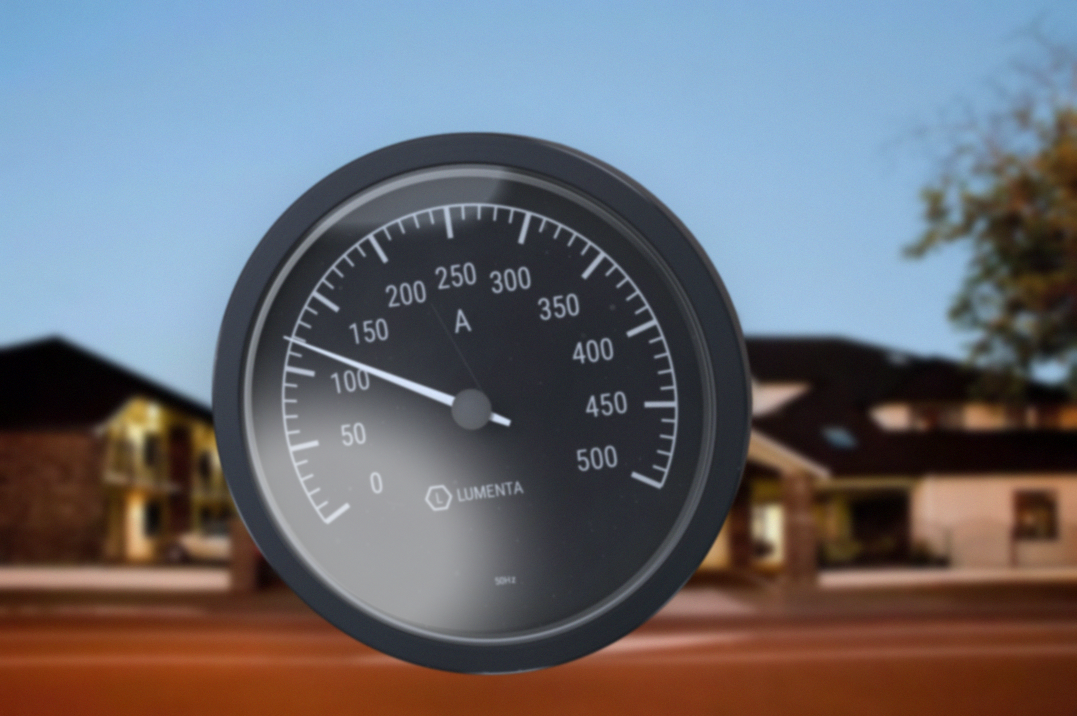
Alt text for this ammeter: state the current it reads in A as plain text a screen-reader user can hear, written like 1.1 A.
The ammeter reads 120 A
